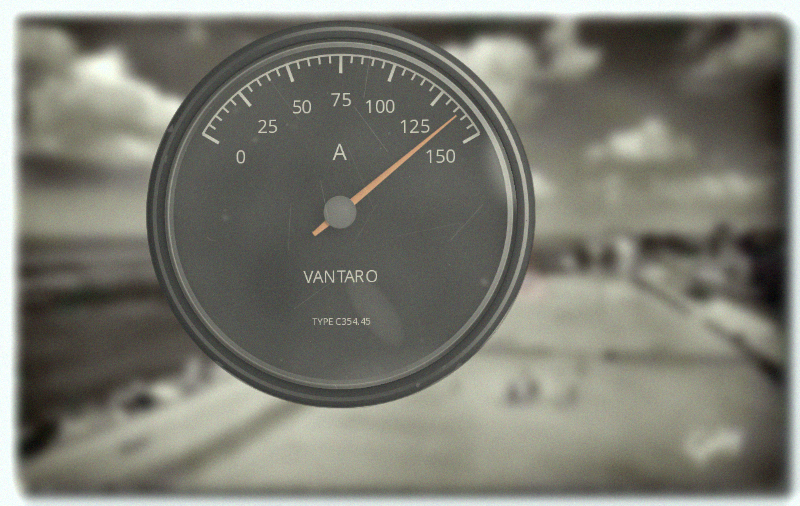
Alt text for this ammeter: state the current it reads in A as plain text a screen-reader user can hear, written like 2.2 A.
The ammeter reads 137.5 A
